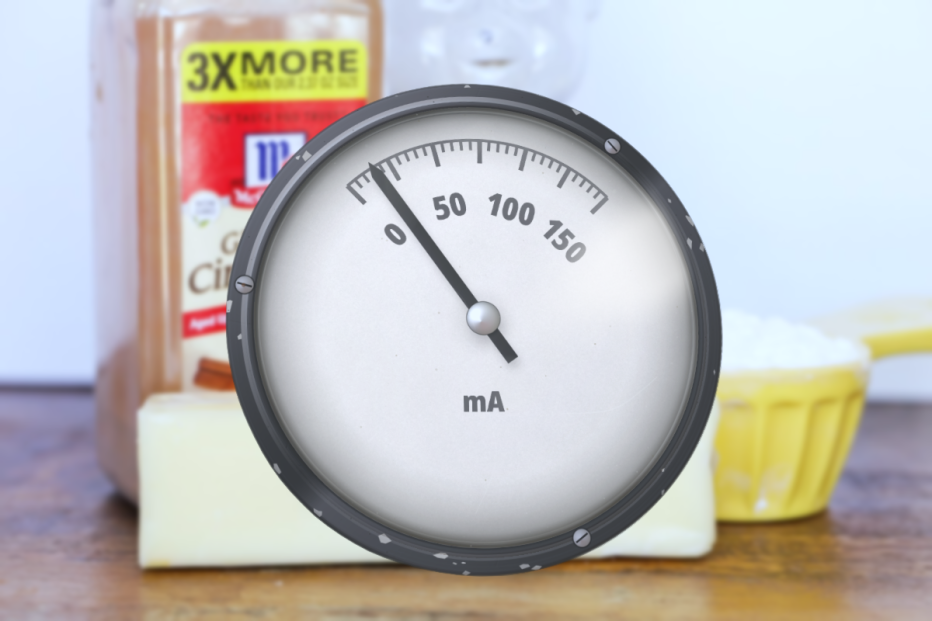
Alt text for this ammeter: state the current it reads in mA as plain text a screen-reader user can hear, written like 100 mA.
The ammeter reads 15 mA
